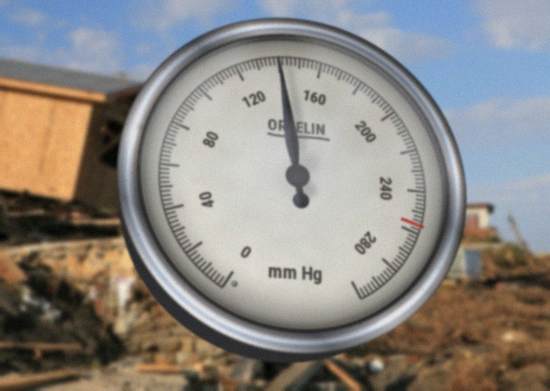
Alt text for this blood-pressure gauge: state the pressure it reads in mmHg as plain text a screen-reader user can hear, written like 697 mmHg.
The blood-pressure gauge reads 140 mmHg
